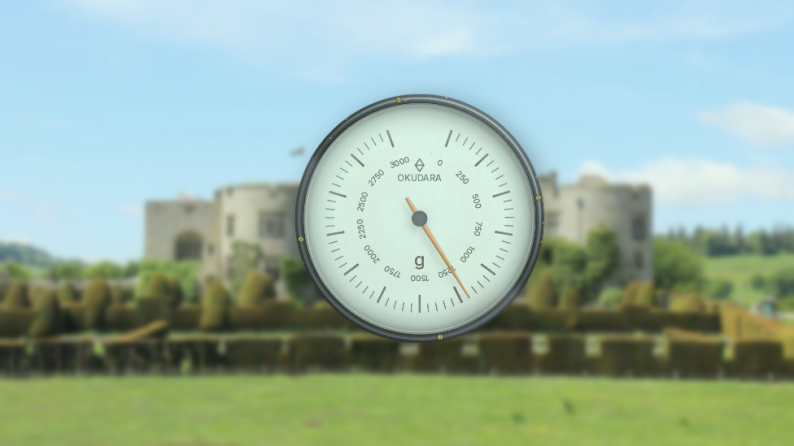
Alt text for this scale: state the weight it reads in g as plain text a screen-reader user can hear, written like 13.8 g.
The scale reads 1200 g
